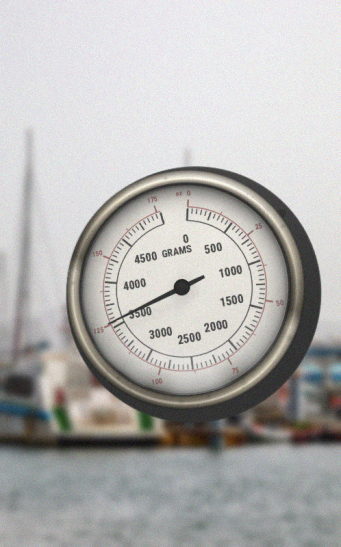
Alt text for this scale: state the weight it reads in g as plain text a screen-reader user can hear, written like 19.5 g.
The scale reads 3550 g
